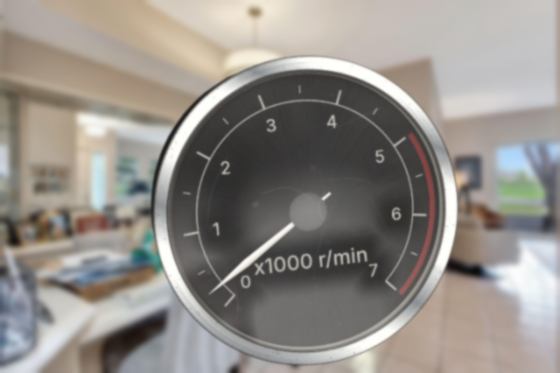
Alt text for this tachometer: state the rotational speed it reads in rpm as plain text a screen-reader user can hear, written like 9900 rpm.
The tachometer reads 250 rpm
